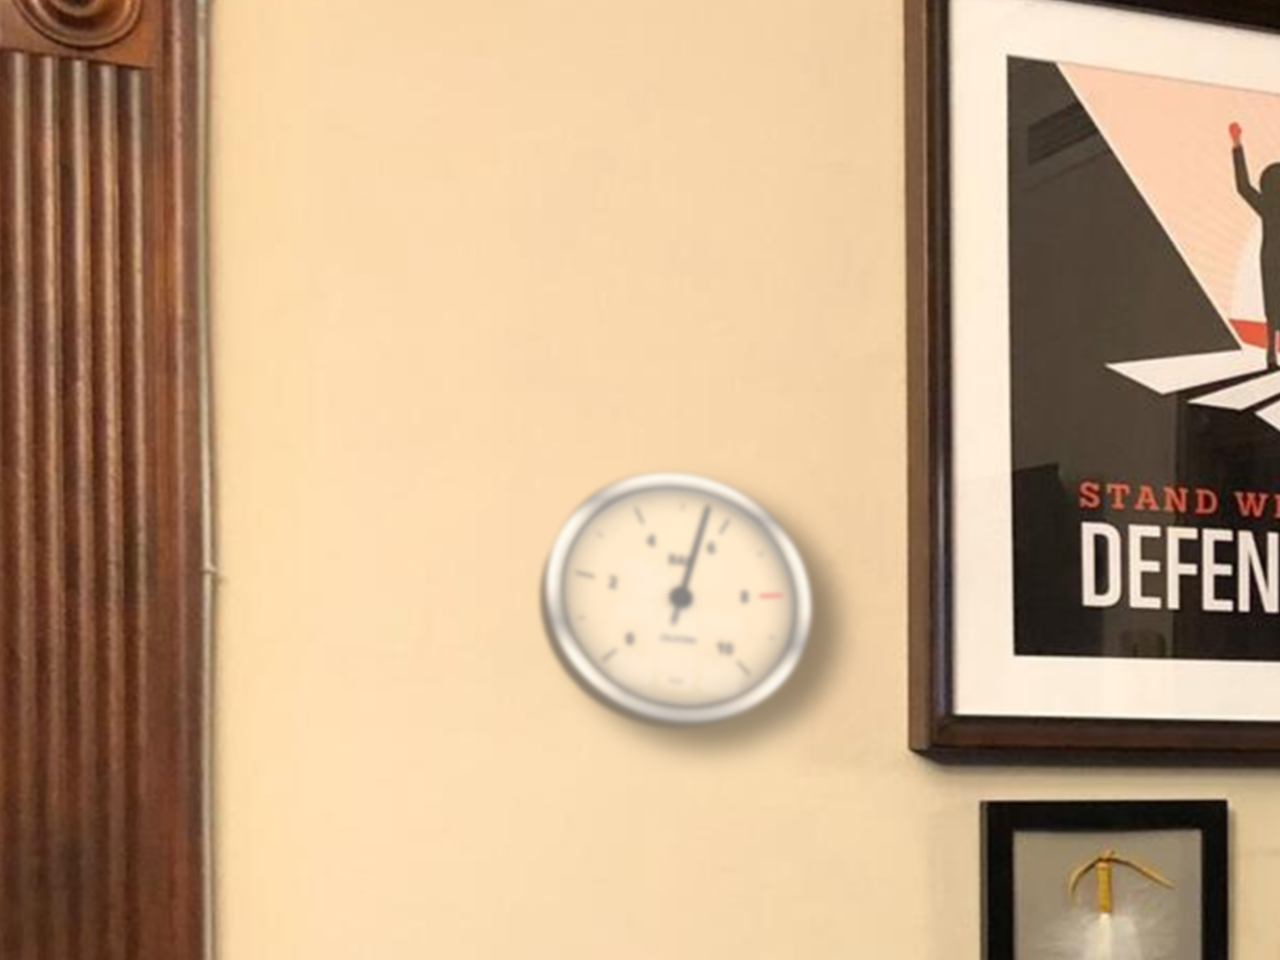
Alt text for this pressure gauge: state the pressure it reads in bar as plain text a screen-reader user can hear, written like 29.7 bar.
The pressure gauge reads 5.5 bar
